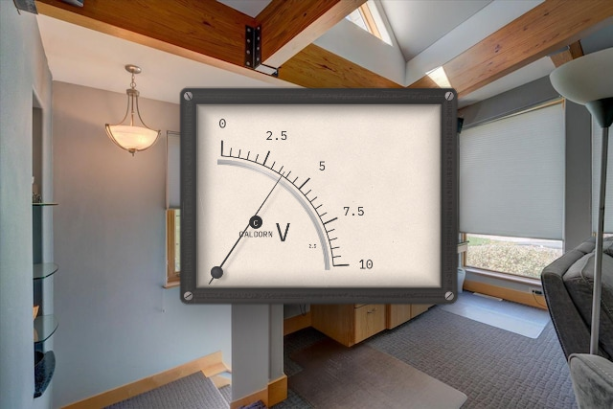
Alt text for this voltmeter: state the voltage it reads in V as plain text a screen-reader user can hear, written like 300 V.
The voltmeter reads 3.75 V
